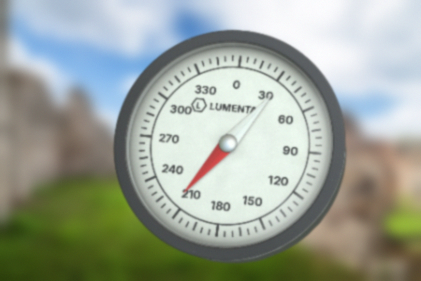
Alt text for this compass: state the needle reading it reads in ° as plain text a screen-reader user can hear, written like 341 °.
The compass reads 215 °
